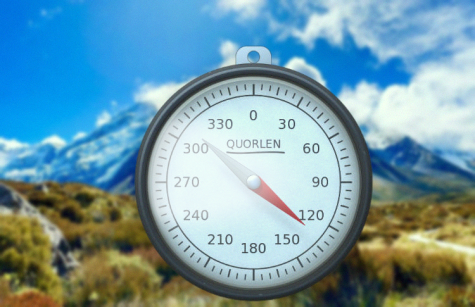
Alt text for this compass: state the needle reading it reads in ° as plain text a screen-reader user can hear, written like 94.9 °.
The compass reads 130 °
